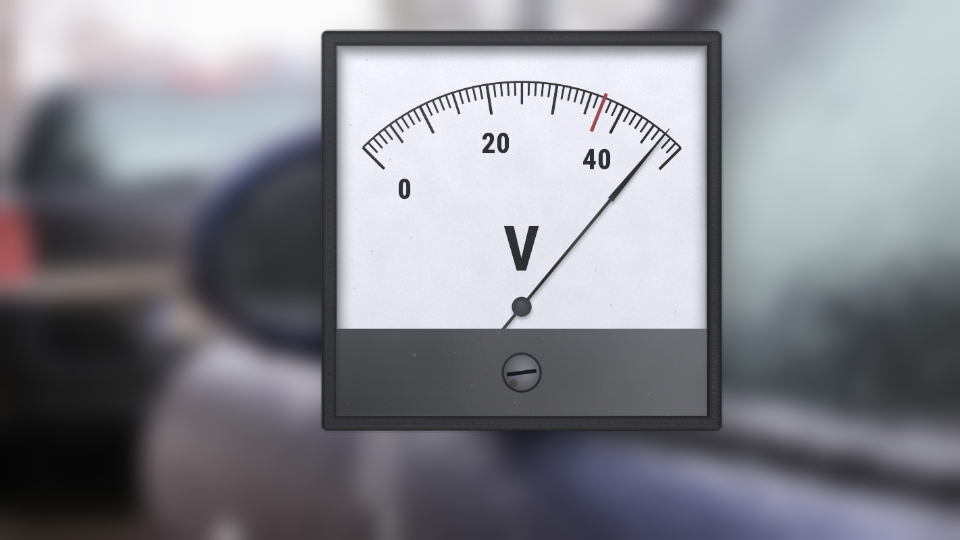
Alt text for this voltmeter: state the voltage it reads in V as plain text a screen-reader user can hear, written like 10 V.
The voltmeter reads 47 V
